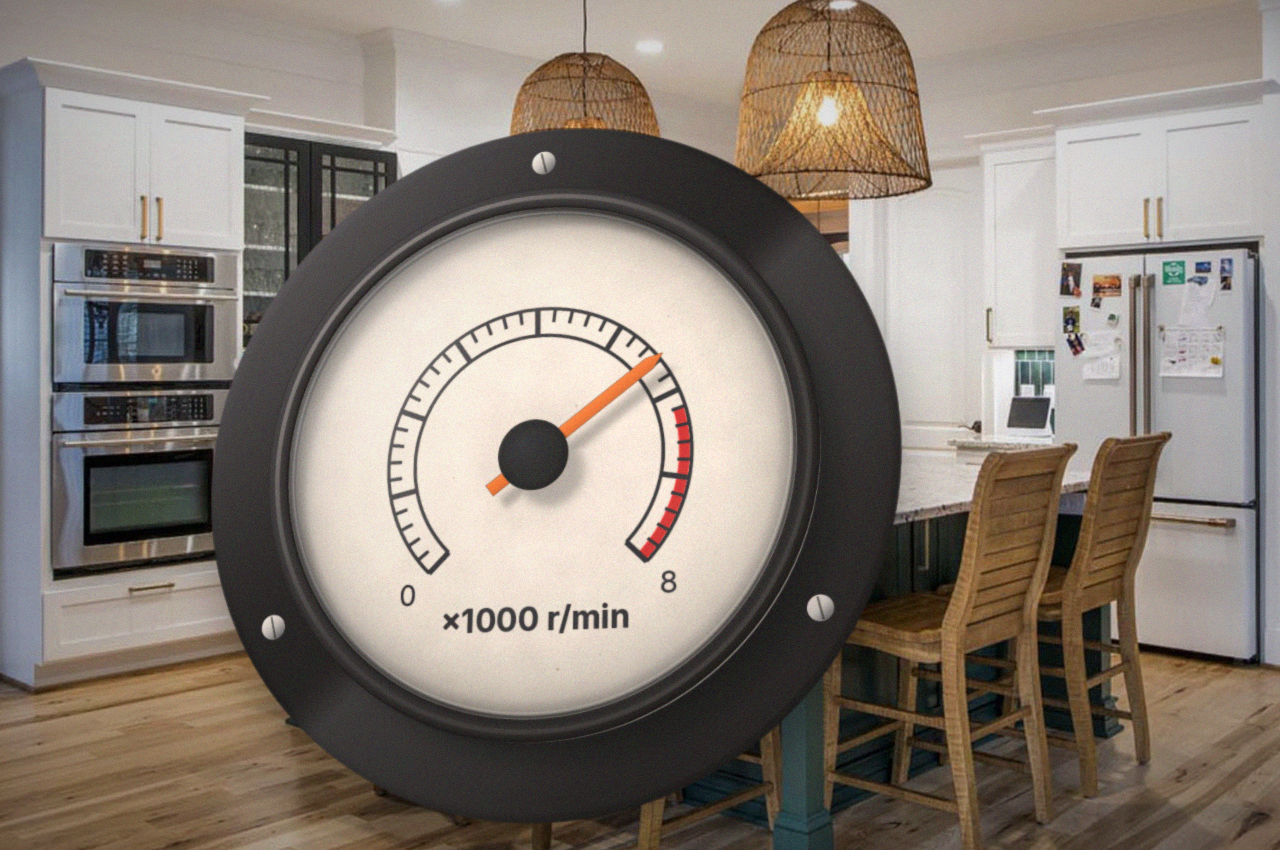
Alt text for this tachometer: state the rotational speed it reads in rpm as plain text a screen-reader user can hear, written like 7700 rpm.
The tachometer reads 5600 rpm
